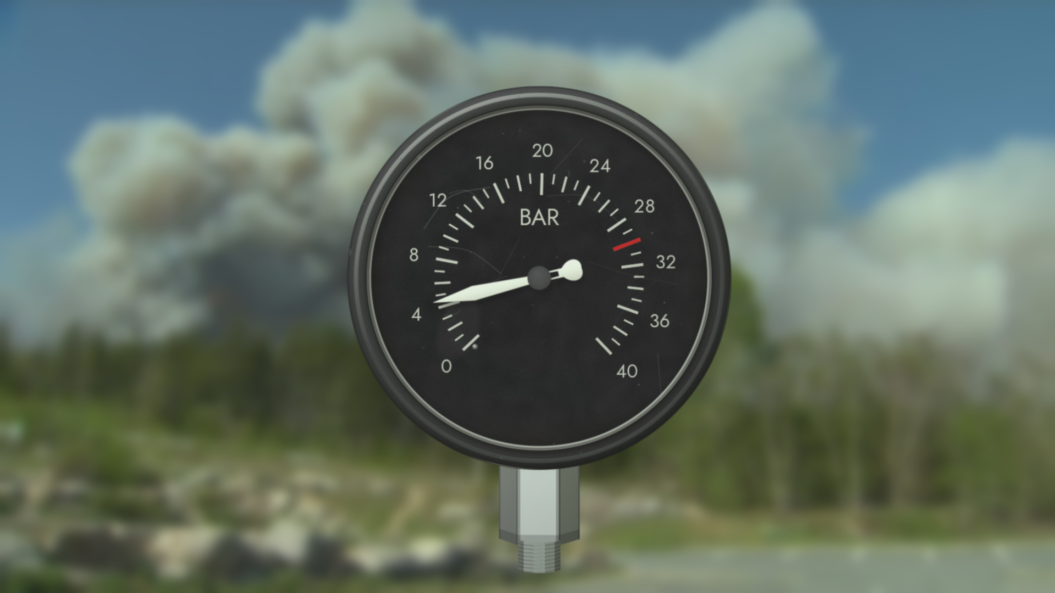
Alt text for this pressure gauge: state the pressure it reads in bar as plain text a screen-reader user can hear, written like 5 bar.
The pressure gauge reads 4.5 bar
